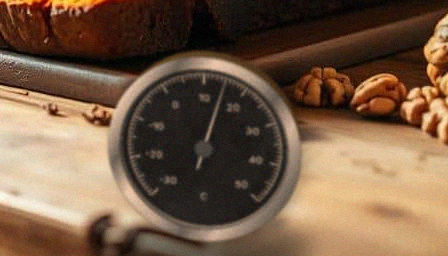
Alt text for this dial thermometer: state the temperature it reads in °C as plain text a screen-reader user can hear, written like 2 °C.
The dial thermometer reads 15 °C
